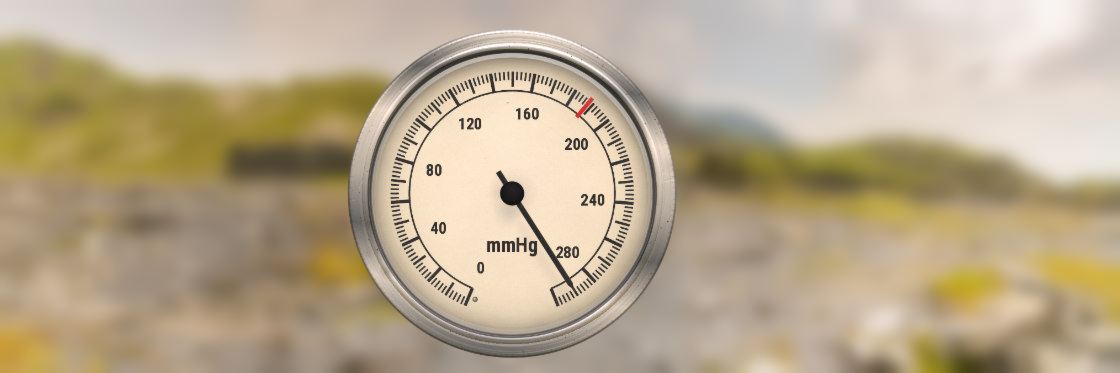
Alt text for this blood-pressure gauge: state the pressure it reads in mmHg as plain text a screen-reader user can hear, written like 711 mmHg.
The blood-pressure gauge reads 290 mmHg
